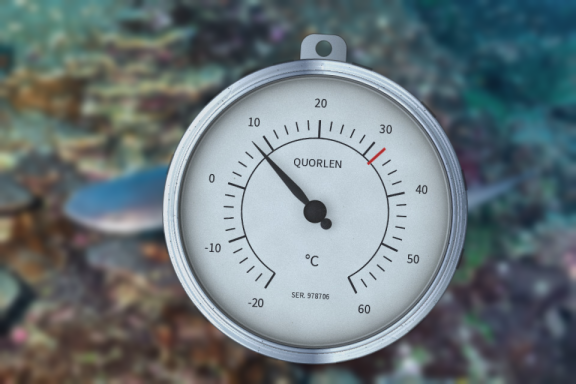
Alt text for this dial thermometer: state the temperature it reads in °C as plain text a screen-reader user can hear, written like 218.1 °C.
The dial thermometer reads 8 °C
